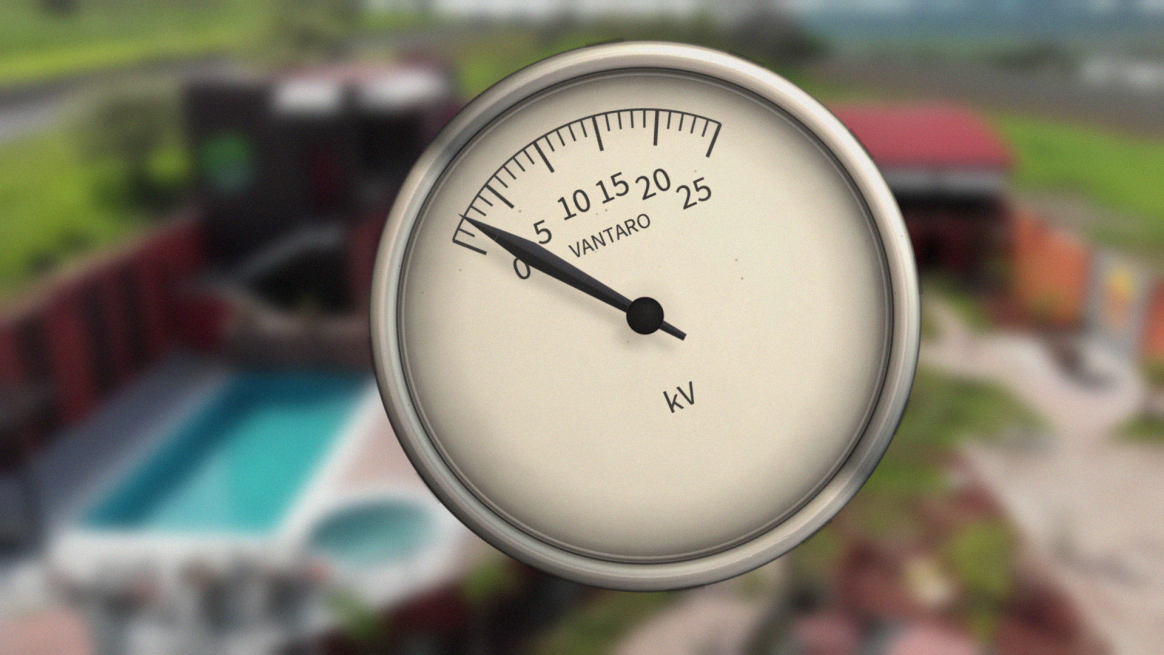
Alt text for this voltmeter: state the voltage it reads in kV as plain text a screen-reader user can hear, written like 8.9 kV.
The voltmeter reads 2 kV
